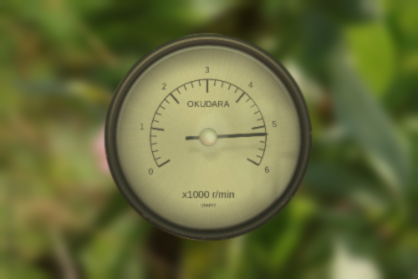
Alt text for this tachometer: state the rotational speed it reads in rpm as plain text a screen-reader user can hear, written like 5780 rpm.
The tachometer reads 5200 rpm
